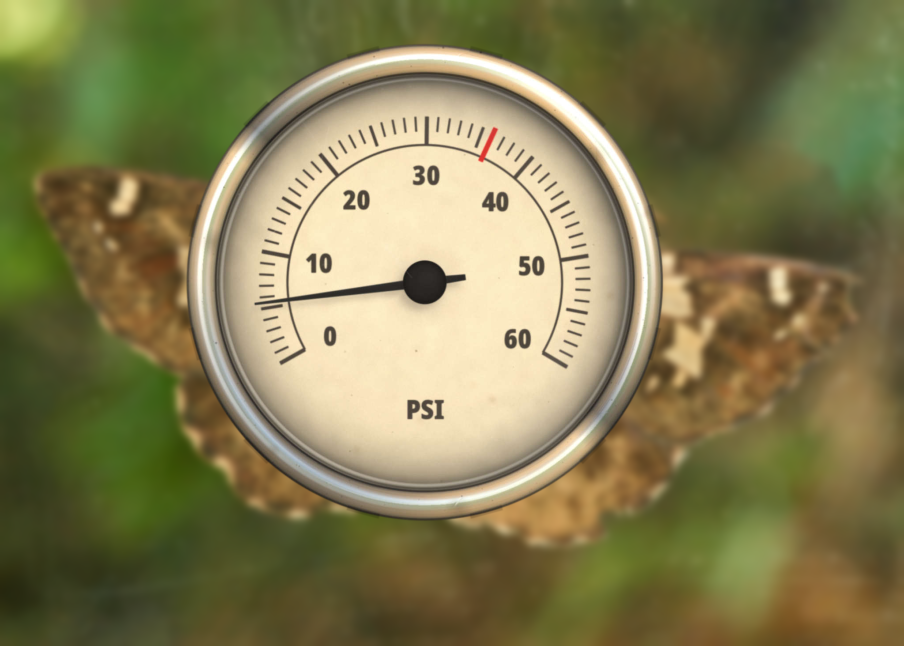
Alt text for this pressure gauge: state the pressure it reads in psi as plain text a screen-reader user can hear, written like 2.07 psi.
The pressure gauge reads 5.5 psi
